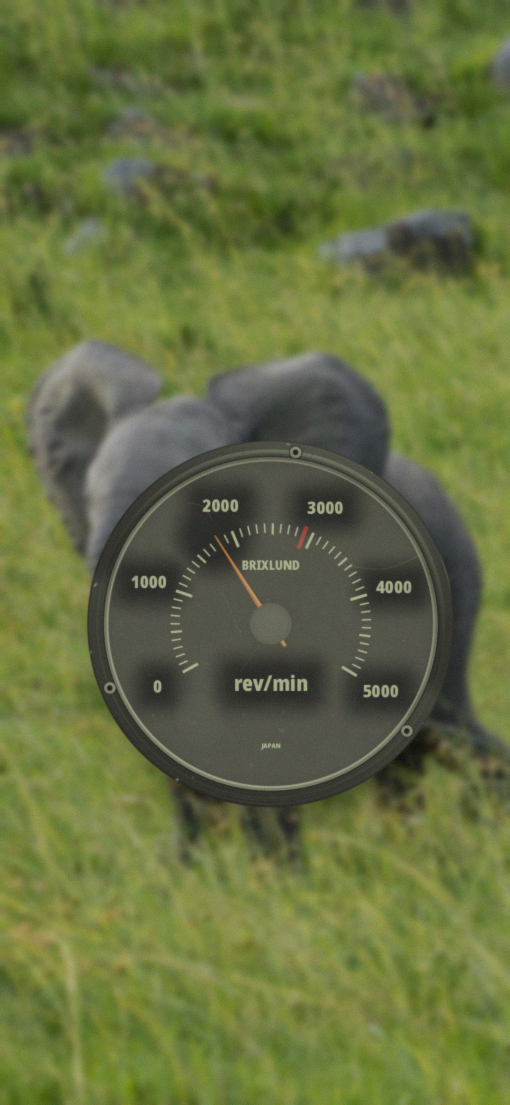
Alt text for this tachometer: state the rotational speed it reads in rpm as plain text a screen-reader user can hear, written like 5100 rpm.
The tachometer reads 1800 rpm
